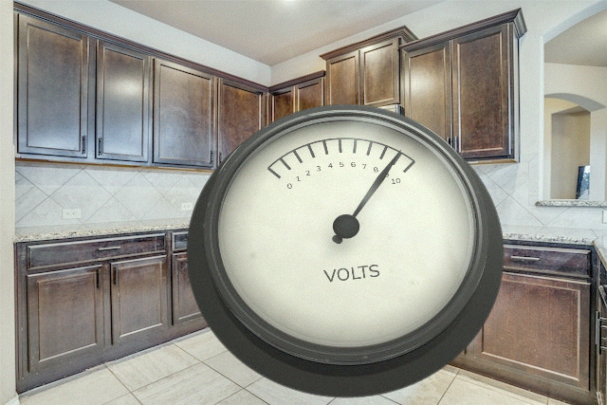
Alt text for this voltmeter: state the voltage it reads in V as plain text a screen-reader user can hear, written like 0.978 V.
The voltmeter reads 9 V
